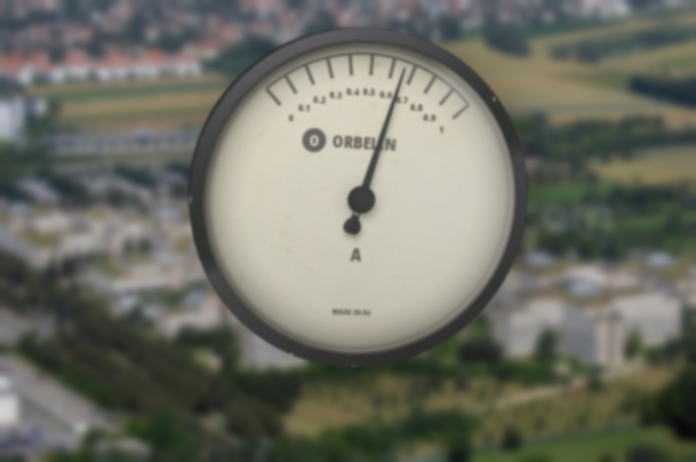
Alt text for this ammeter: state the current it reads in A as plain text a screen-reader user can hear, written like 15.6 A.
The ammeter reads 0.65 A
